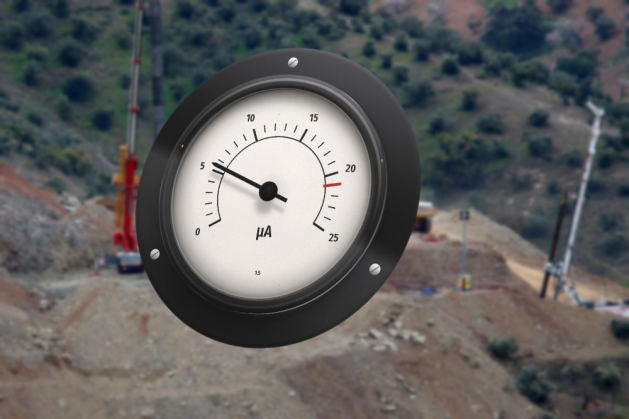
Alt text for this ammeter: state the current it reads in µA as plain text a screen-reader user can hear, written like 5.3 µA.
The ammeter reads 5.5 µA
